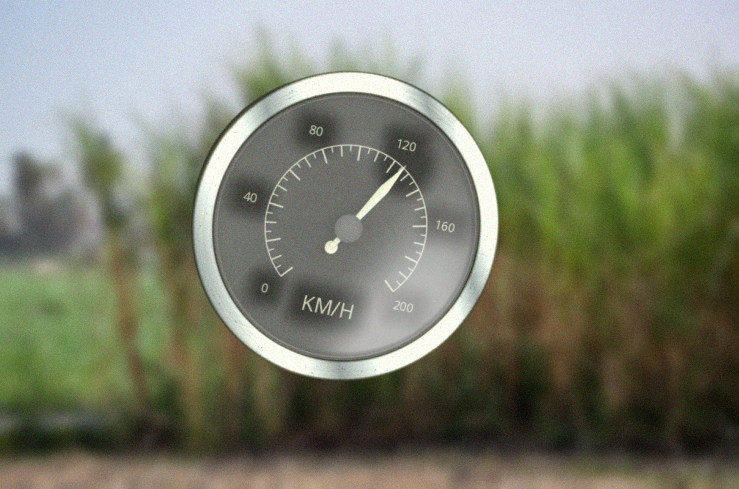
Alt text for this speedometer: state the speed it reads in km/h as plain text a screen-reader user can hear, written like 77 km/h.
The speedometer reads 125 km/h
